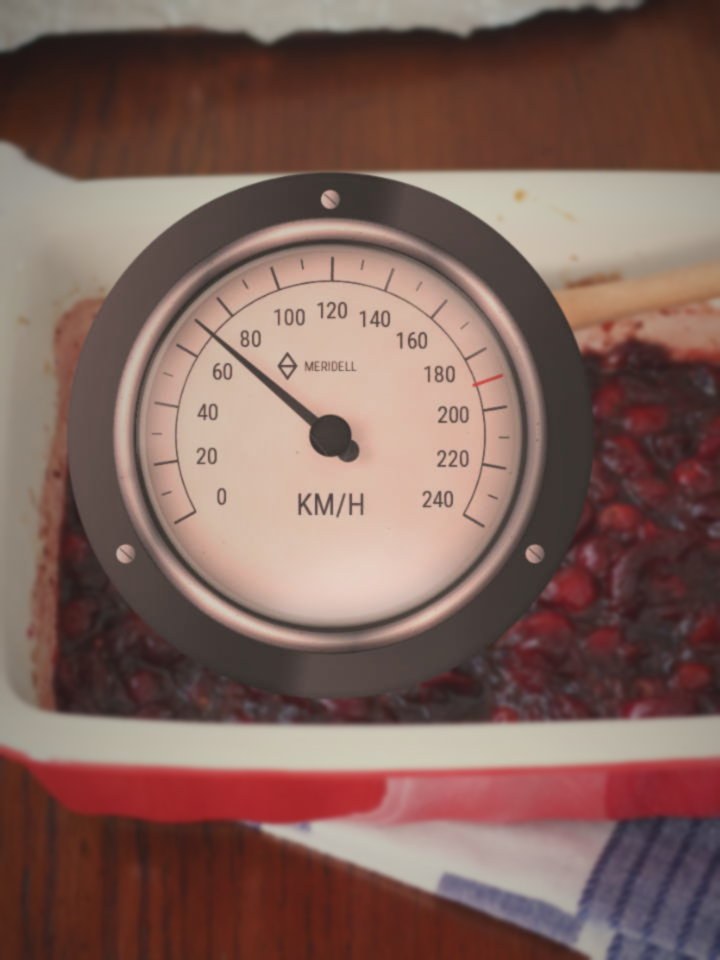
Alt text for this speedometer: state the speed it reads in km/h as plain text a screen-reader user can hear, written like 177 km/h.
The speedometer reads 70 km/h
